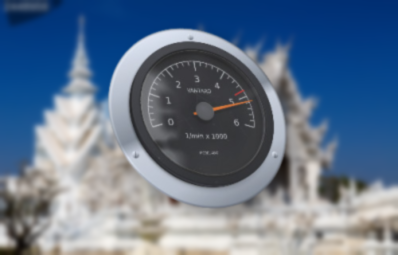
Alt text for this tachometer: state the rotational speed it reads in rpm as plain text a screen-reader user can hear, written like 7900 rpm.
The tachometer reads 5200 rpm
